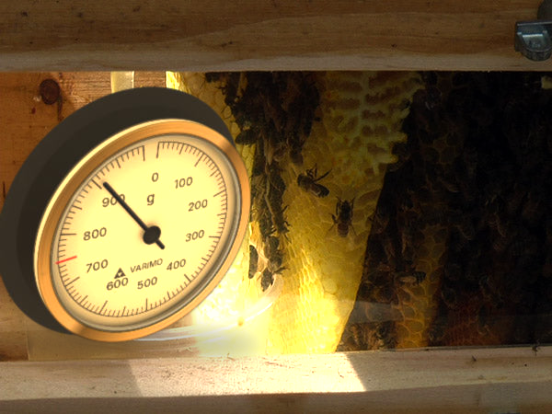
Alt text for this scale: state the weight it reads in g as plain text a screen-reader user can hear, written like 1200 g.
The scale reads 910 g
